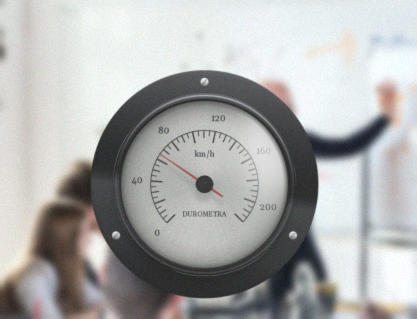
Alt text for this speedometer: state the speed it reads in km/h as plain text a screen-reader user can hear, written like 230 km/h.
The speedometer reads 65 km/h
